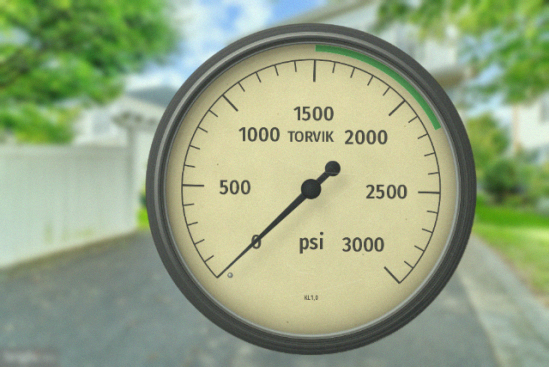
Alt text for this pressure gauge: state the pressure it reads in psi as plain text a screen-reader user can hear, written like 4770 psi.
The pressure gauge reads 0 psi
